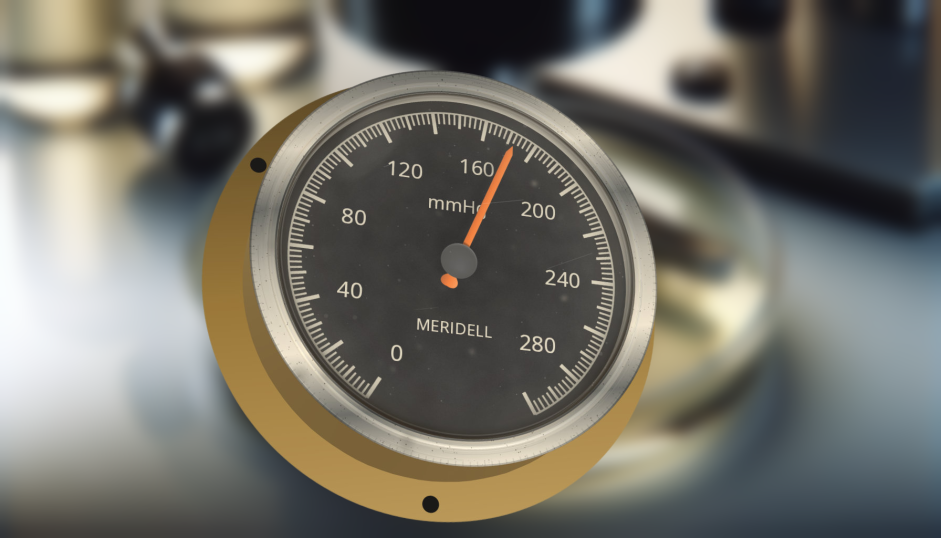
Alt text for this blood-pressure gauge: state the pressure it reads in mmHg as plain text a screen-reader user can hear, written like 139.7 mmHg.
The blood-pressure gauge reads 172 mmHg
